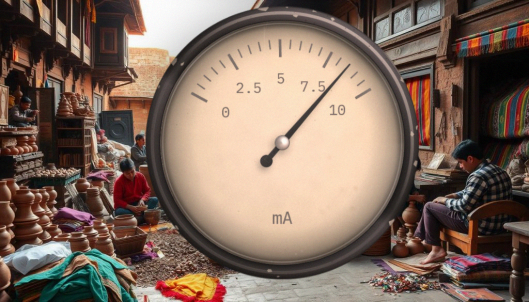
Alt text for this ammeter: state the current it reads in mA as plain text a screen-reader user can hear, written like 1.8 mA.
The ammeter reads 8.5 mA
